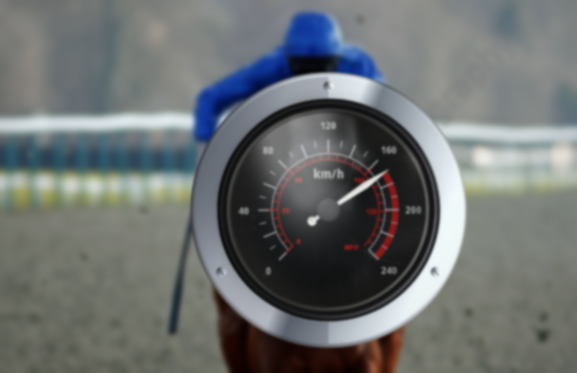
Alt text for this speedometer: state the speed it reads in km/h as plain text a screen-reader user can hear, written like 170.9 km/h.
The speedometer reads 170 km/h
